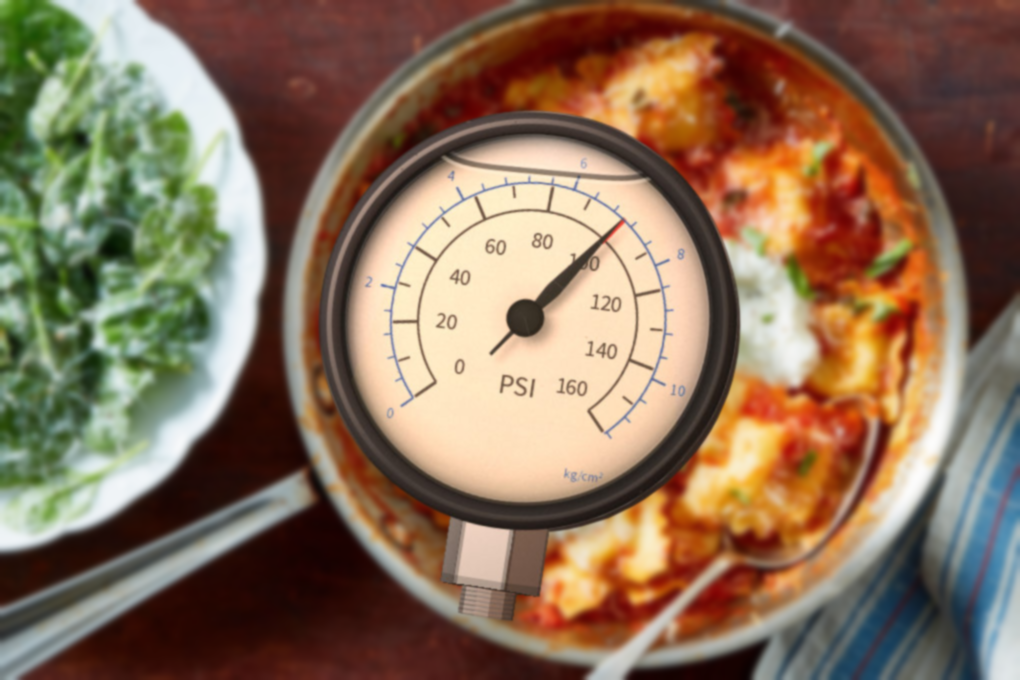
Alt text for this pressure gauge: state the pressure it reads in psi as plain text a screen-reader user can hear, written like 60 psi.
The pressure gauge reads 100 psi
